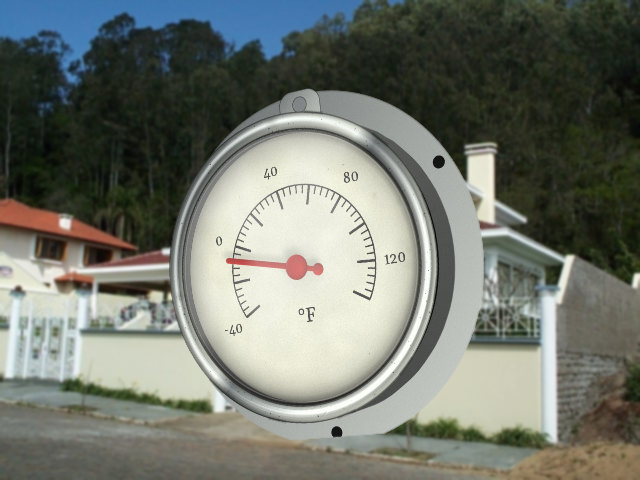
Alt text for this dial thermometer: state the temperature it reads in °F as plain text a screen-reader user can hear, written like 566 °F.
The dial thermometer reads -8 °F
